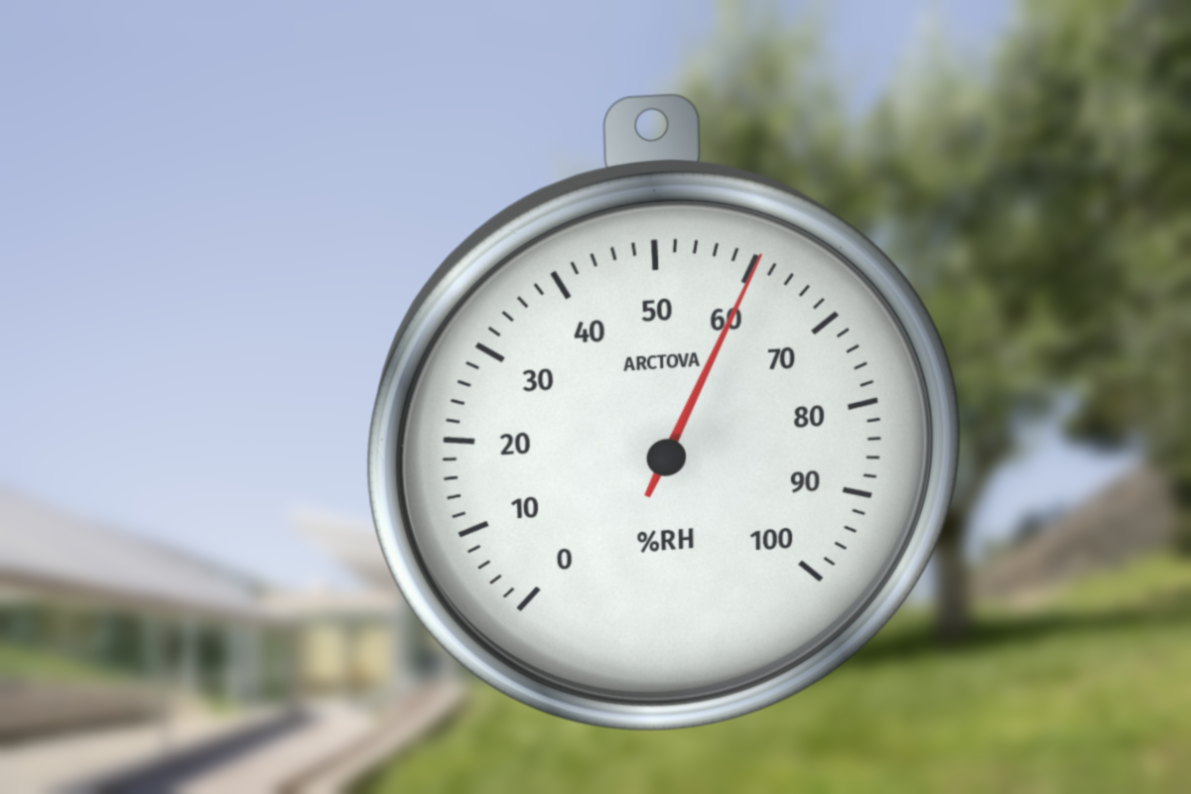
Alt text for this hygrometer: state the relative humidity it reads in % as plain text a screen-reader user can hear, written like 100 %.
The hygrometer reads 60 %
